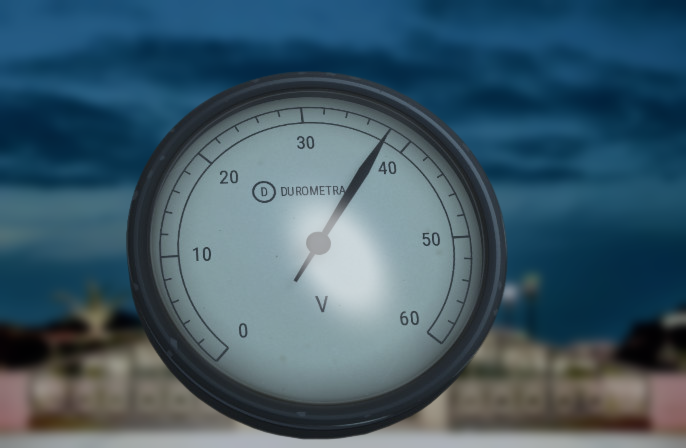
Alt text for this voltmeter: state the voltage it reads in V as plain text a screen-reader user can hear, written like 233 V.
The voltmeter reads 38 V
